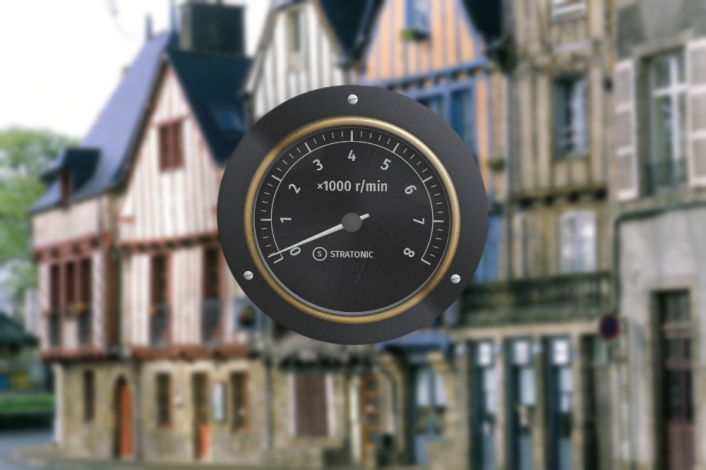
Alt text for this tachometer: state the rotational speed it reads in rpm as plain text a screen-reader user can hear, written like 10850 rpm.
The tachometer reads 200 rpm
